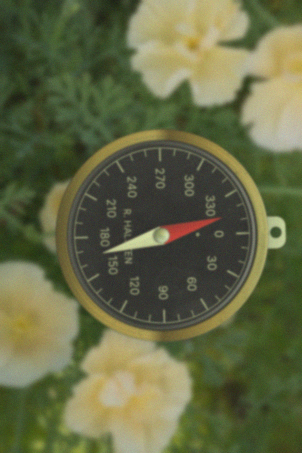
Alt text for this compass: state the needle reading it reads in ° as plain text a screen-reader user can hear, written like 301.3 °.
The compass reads 345 °
